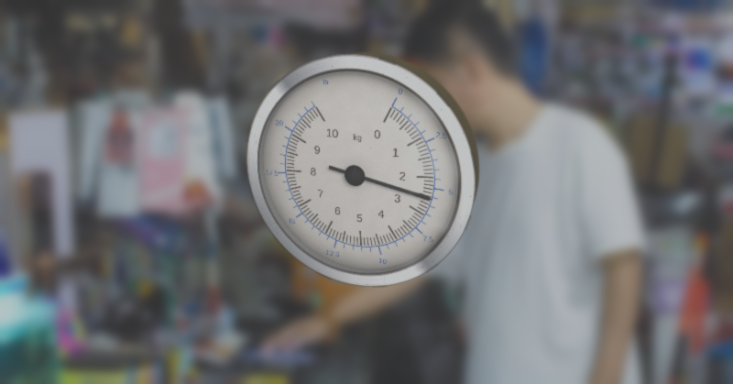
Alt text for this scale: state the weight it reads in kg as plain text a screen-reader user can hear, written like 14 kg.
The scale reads 2.5 kg
